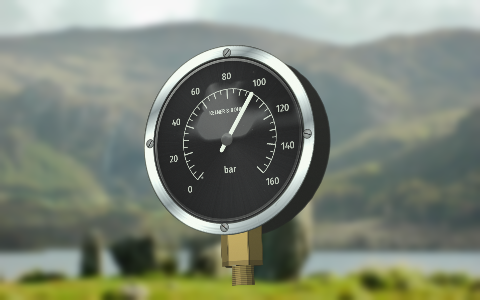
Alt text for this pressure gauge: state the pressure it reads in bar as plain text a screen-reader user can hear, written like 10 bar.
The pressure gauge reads 100 bar
